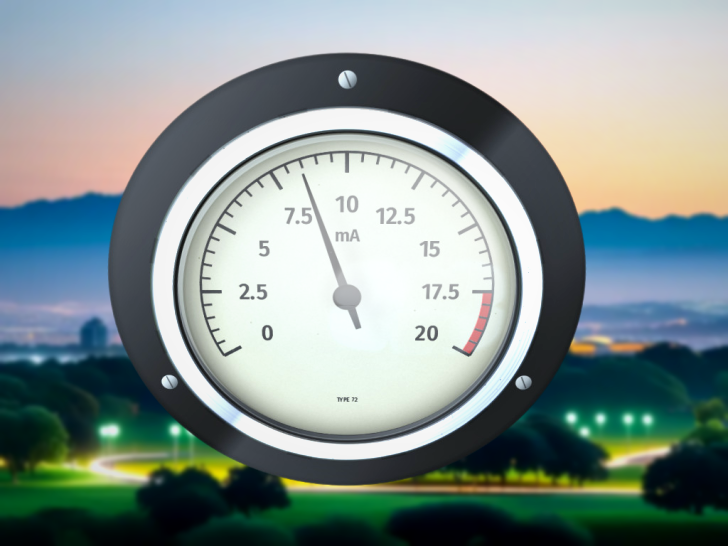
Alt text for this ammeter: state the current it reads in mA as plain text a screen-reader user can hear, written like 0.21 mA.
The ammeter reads 8.5 mA
